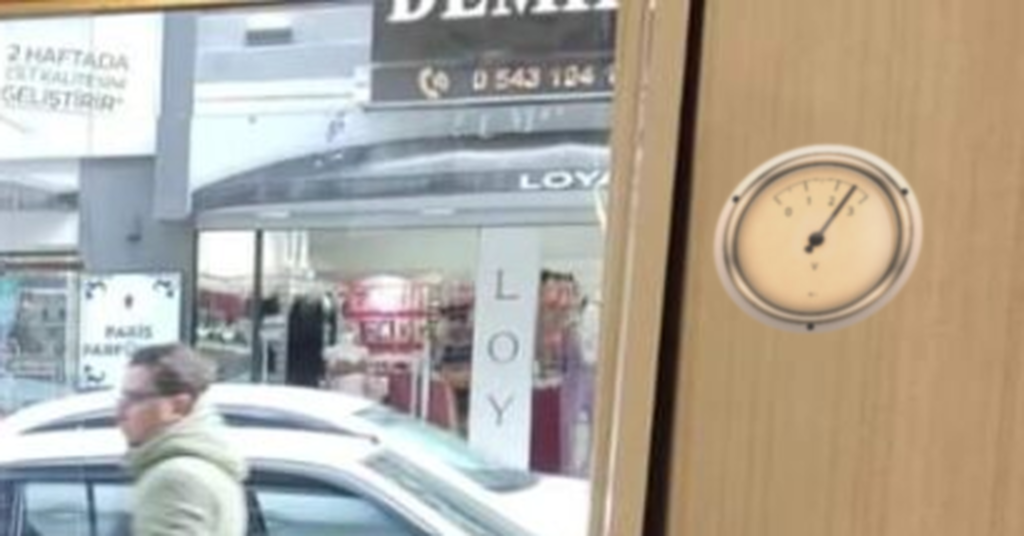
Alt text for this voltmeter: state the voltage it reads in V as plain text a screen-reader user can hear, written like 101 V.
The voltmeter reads 2.5 V
